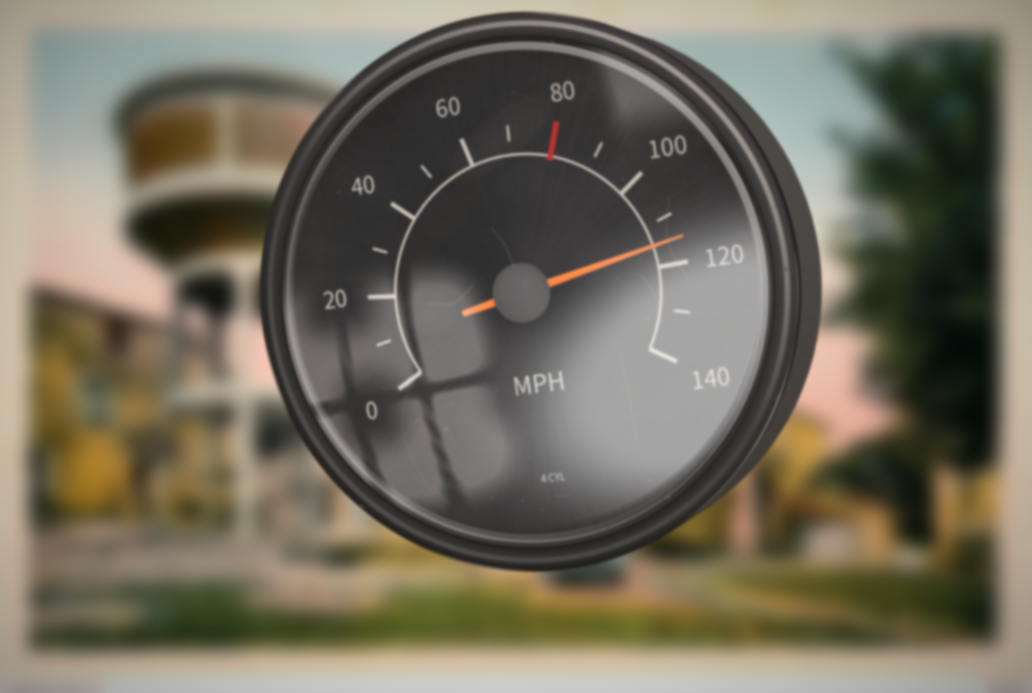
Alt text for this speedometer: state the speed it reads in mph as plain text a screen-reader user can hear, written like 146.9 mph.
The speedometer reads 115 mph
